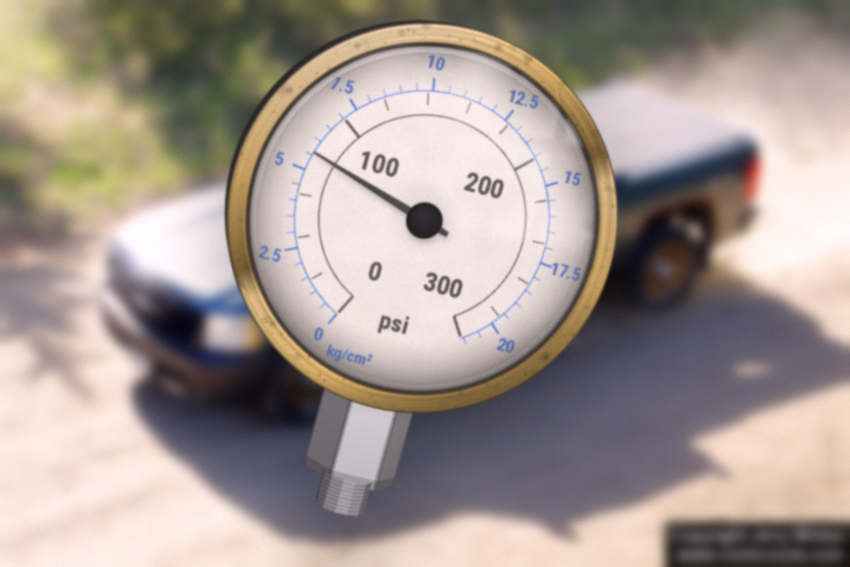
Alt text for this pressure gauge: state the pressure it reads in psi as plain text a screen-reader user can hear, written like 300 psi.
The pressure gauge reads 80 psi
